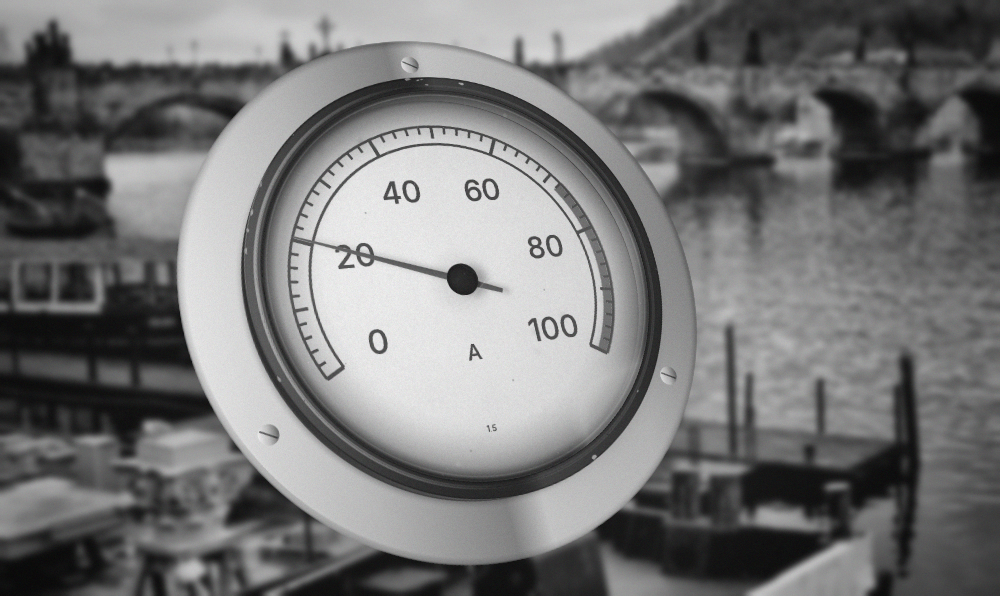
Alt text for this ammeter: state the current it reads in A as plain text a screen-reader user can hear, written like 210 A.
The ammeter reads 20 A
